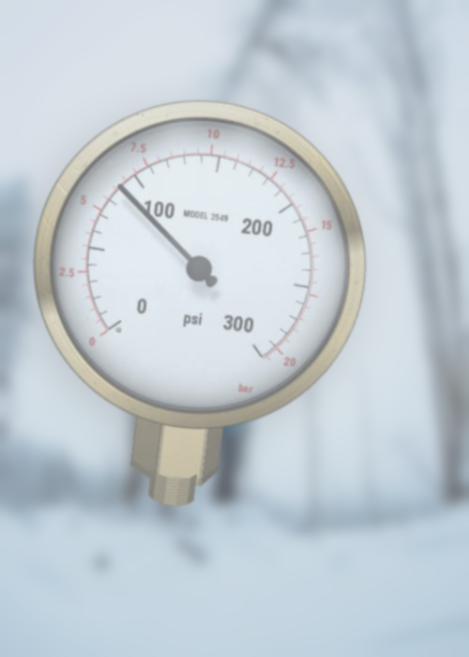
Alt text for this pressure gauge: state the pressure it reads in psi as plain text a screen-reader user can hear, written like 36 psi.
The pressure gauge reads 90 psi
